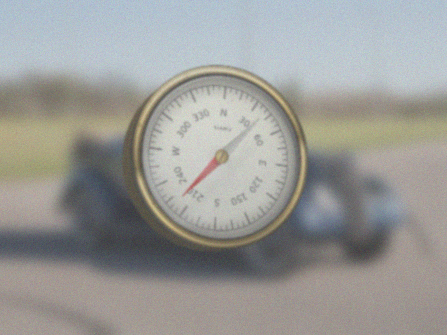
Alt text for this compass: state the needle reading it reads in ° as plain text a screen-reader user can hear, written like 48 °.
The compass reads 220 °
